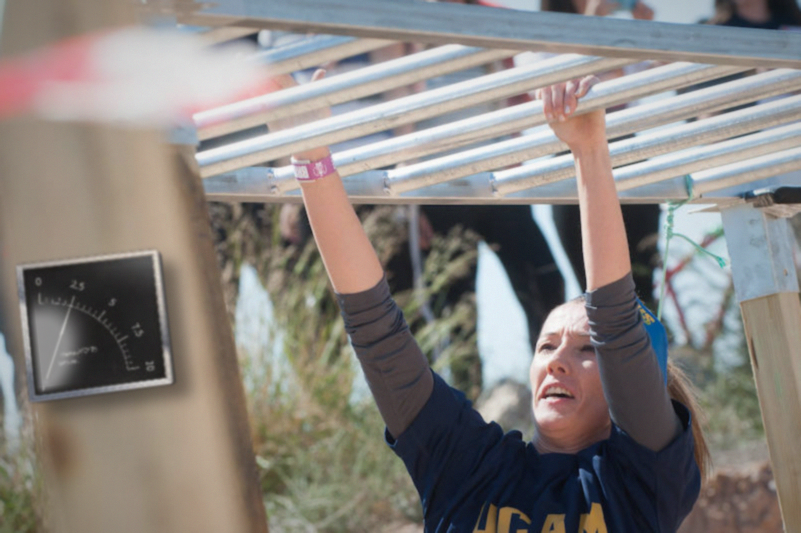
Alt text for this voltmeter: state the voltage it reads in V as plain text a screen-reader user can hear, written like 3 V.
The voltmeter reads 2.5 V
